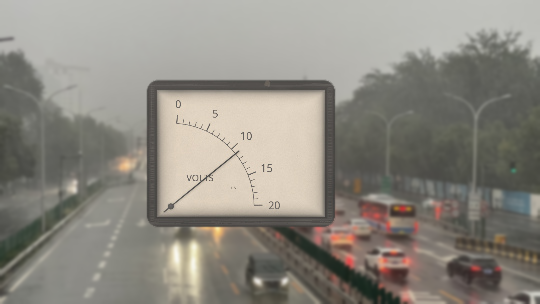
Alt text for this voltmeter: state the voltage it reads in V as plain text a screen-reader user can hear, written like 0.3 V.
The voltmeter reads 11 V
